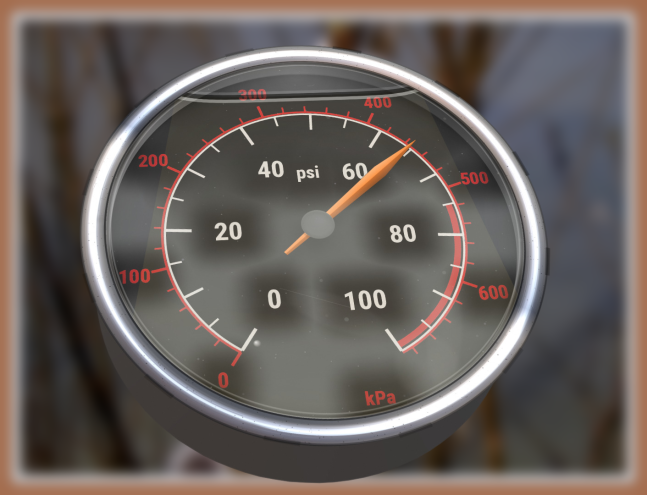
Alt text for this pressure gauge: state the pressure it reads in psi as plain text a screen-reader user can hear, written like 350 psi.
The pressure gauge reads 65 psi
